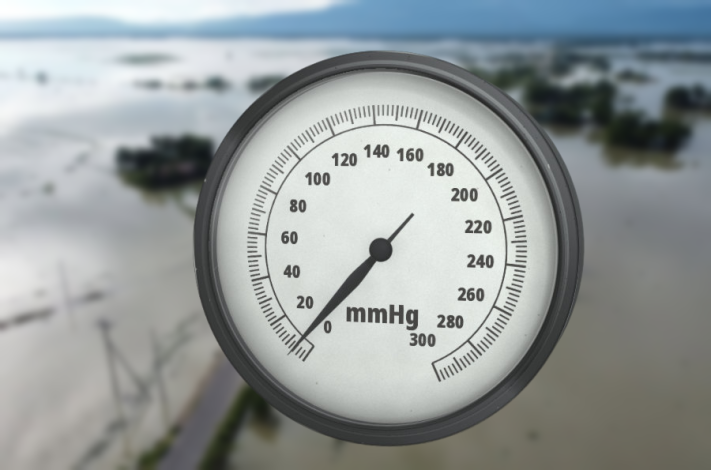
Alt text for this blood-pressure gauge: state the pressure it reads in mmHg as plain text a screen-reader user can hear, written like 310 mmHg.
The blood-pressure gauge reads 6 mmHg
